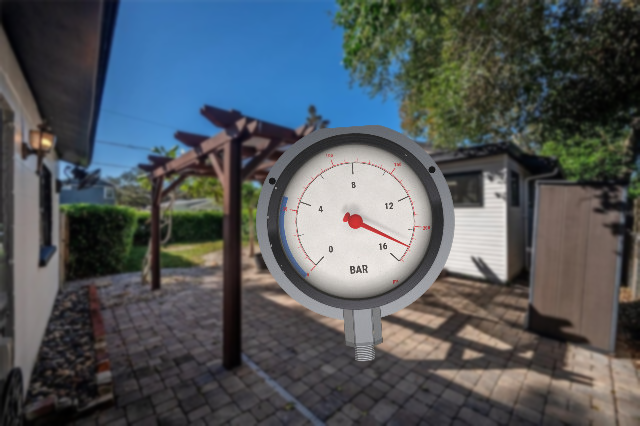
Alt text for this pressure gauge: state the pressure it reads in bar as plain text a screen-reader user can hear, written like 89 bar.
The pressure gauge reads 15 bar
